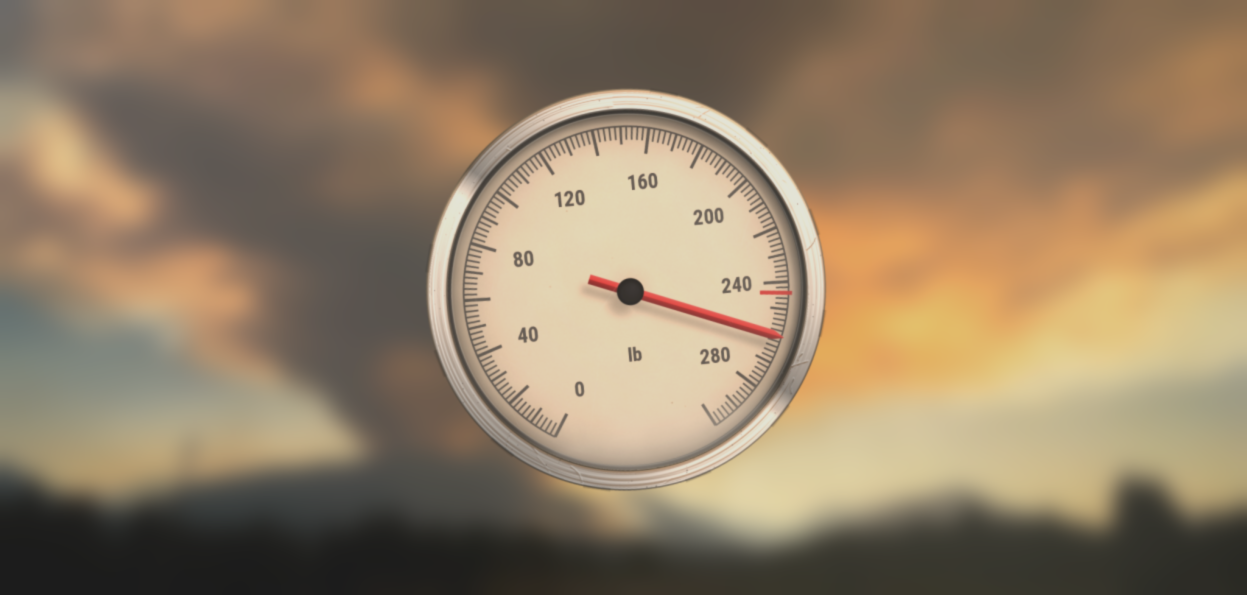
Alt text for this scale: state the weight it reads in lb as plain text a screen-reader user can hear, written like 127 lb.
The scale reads 260 lb
